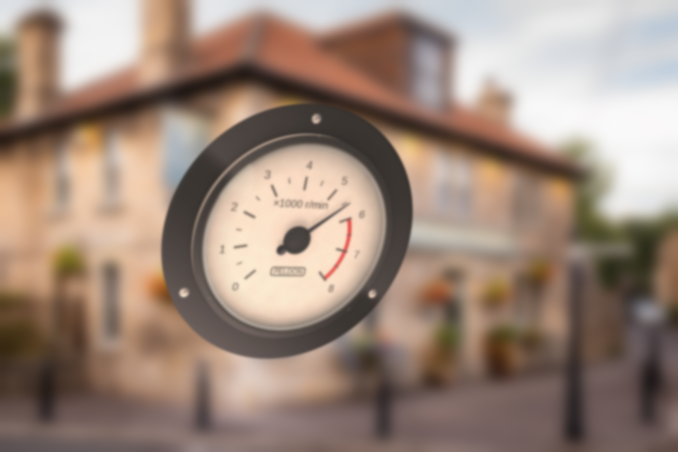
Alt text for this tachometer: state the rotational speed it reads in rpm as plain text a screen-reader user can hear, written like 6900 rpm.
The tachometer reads 5500 rpm
